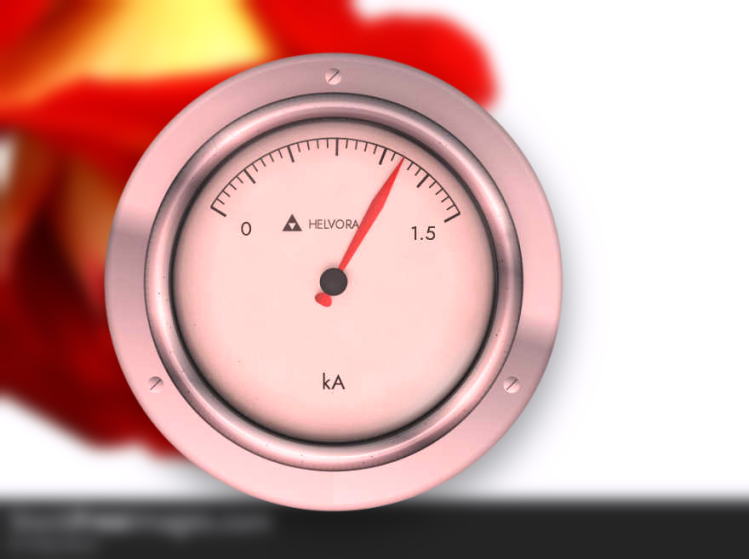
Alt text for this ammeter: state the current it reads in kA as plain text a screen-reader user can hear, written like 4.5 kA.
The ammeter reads 1.1 kA
